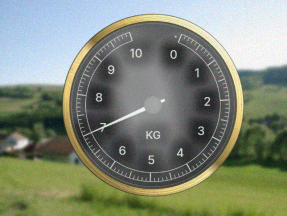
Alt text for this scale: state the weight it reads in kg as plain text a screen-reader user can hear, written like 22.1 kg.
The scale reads 7 kg
